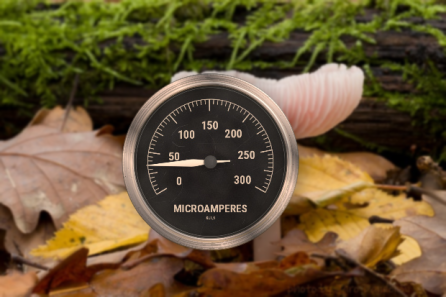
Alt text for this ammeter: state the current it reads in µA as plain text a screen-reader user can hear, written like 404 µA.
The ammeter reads 35 µA
